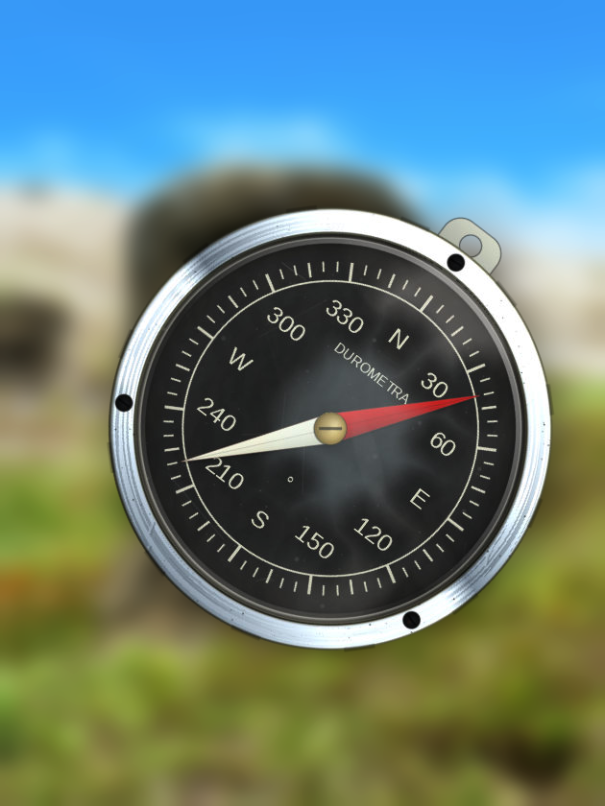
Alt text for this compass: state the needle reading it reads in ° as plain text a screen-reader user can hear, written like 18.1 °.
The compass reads 40 °
